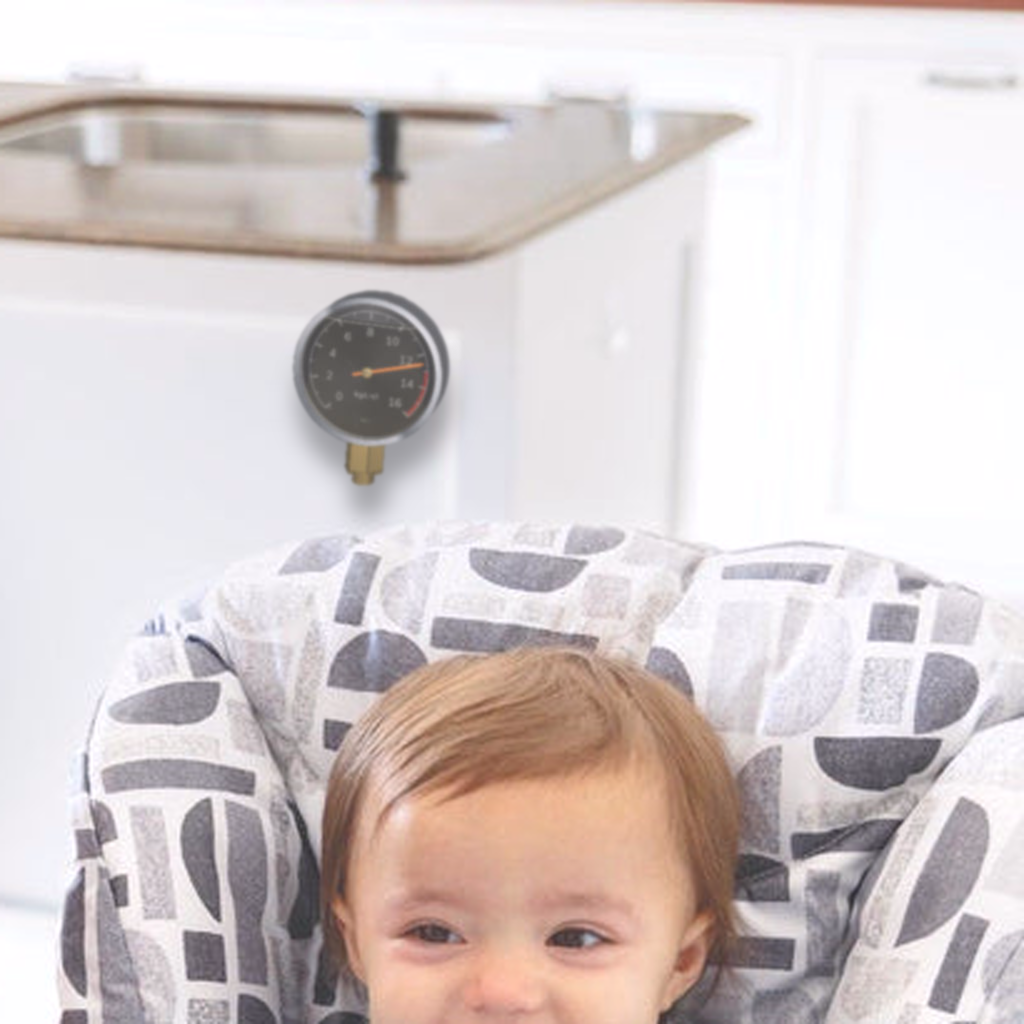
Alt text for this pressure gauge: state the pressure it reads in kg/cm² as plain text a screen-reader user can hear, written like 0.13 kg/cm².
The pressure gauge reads 12.5 kg/cm²
